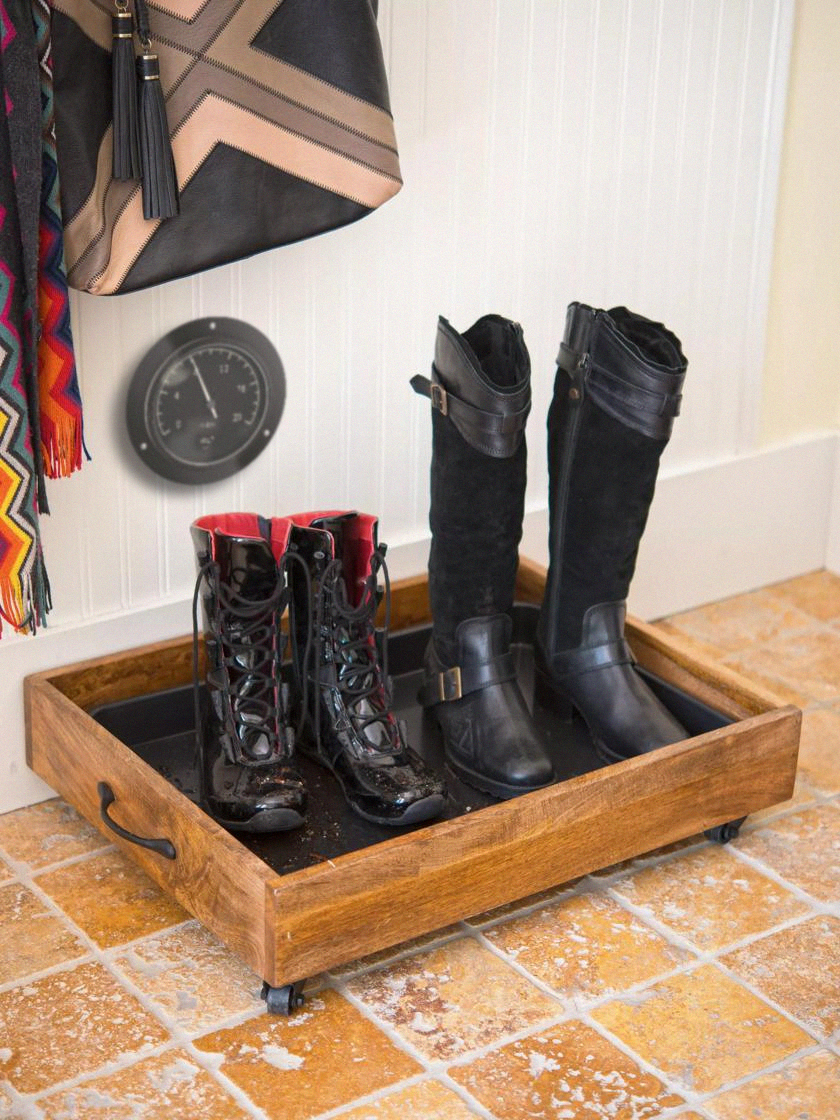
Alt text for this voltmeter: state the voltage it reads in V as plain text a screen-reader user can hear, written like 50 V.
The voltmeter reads 8 V
